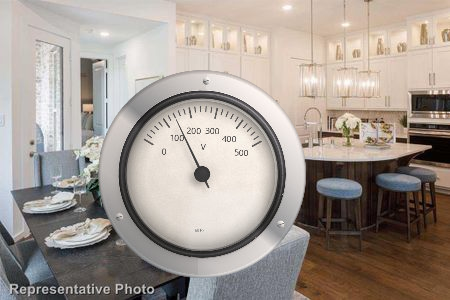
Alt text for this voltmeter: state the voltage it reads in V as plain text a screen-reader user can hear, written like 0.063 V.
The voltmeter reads 140 V
